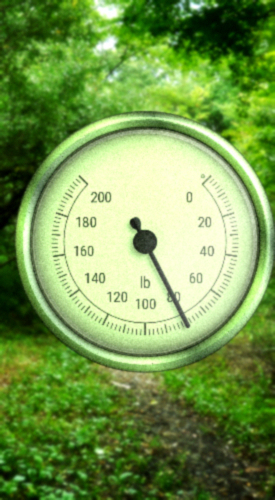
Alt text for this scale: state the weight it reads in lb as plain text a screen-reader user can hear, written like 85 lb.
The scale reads 80 lb
